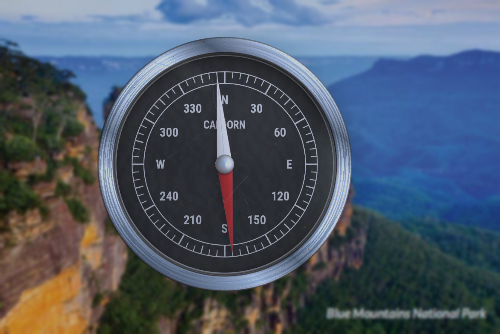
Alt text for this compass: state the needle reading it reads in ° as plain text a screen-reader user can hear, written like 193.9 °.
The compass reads 175 °
